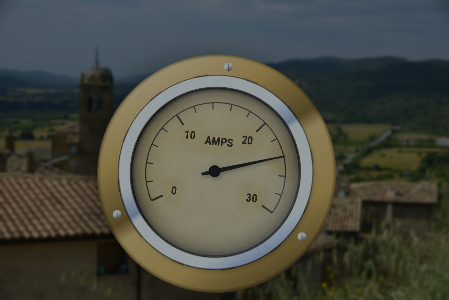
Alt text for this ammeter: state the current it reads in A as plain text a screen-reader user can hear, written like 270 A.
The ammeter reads 24 A
